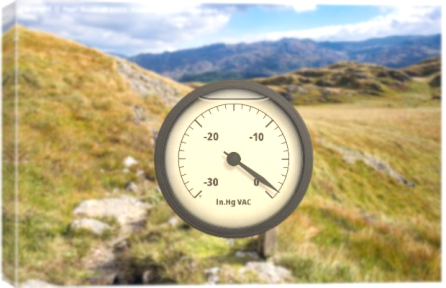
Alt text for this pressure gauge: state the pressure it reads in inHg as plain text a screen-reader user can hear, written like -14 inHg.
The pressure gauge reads -1 inHg
